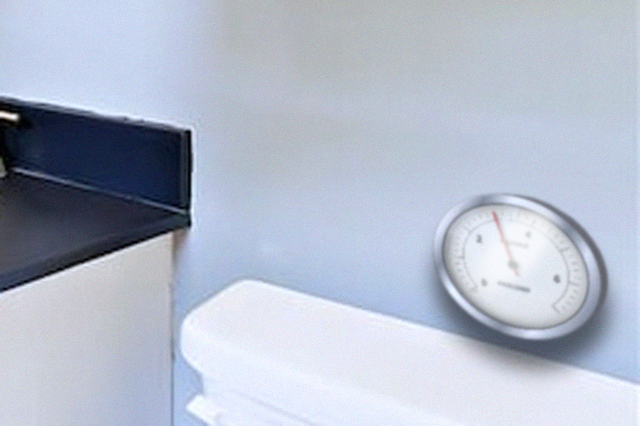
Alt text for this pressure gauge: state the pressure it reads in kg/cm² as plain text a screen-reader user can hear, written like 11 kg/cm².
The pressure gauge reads 3 kg/cm²
